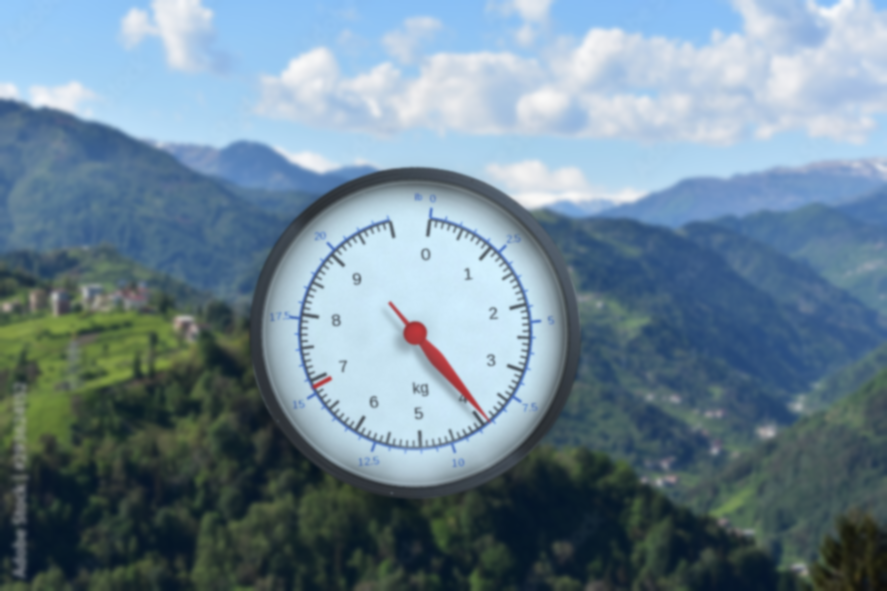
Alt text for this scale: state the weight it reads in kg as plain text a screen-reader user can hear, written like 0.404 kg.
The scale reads 3.9 kg
